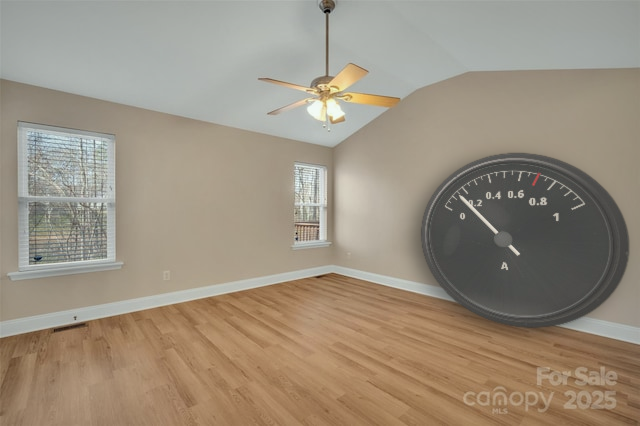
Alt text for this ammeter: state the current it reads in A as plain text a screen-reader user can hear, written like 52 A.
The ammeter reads 0.15 A
